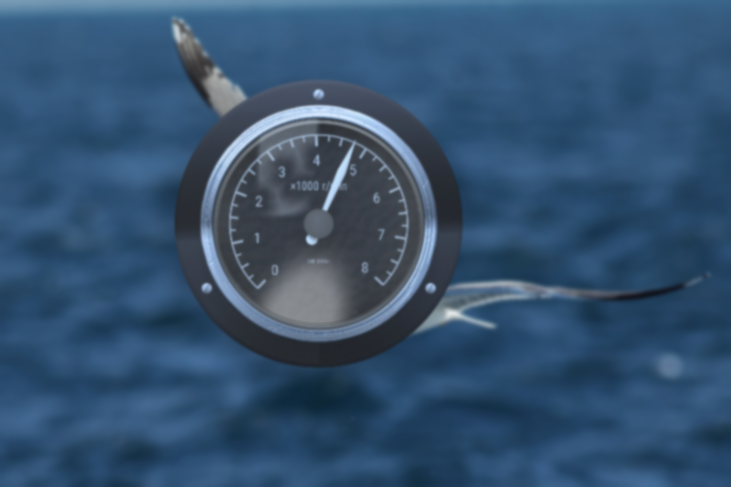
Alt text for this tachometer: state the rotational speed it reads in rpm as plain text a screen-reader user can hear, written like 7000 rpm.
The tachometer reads 4750 rpm
